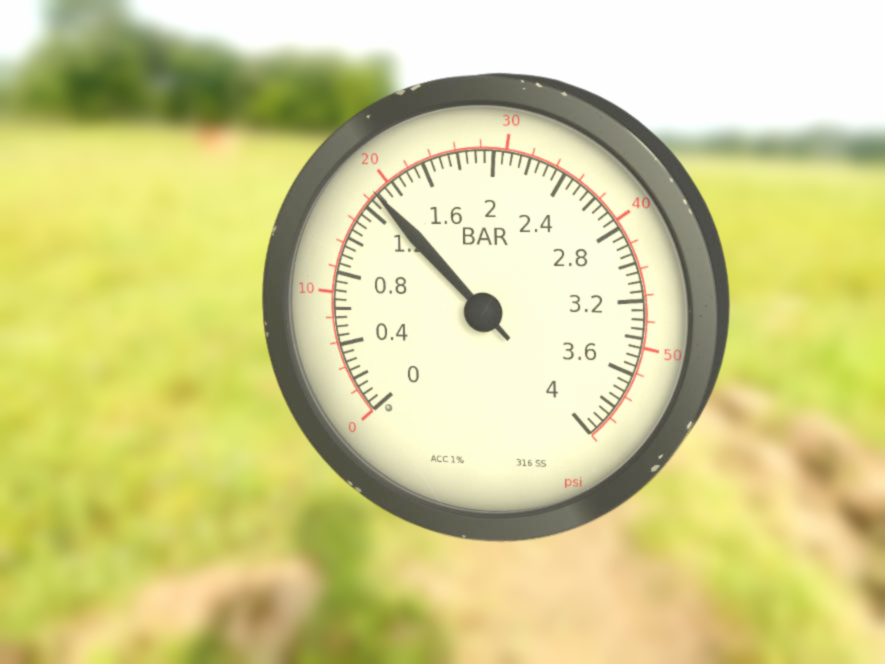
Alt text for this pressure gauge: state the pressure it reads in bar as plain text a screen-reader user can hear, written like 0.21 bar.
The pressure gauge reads 1.3 bar
